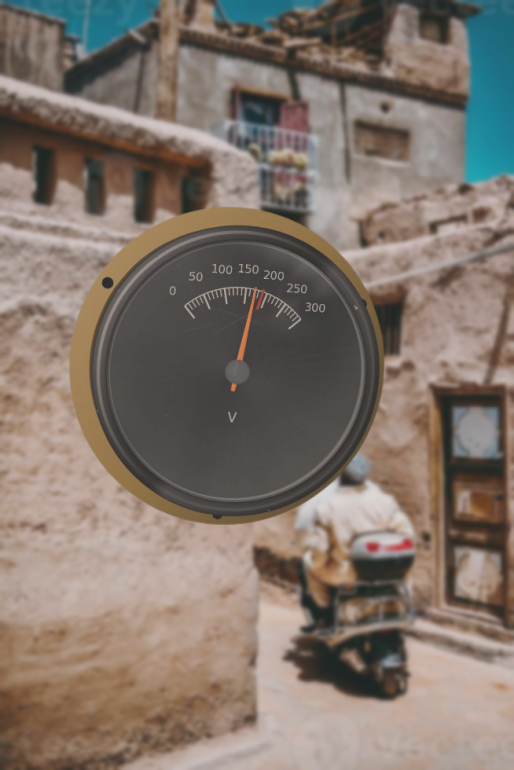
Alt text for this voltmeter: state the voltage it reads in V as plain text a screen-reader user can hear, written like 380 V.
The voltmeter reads 170 V
